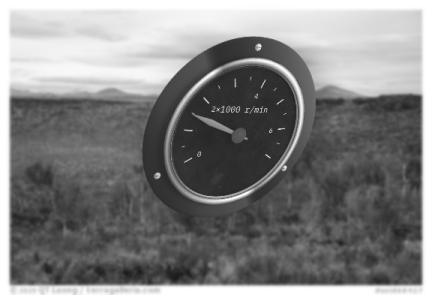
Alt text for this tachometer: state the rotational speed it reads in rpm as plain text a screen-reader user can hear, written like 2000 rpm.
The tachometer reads 1500 rpm
